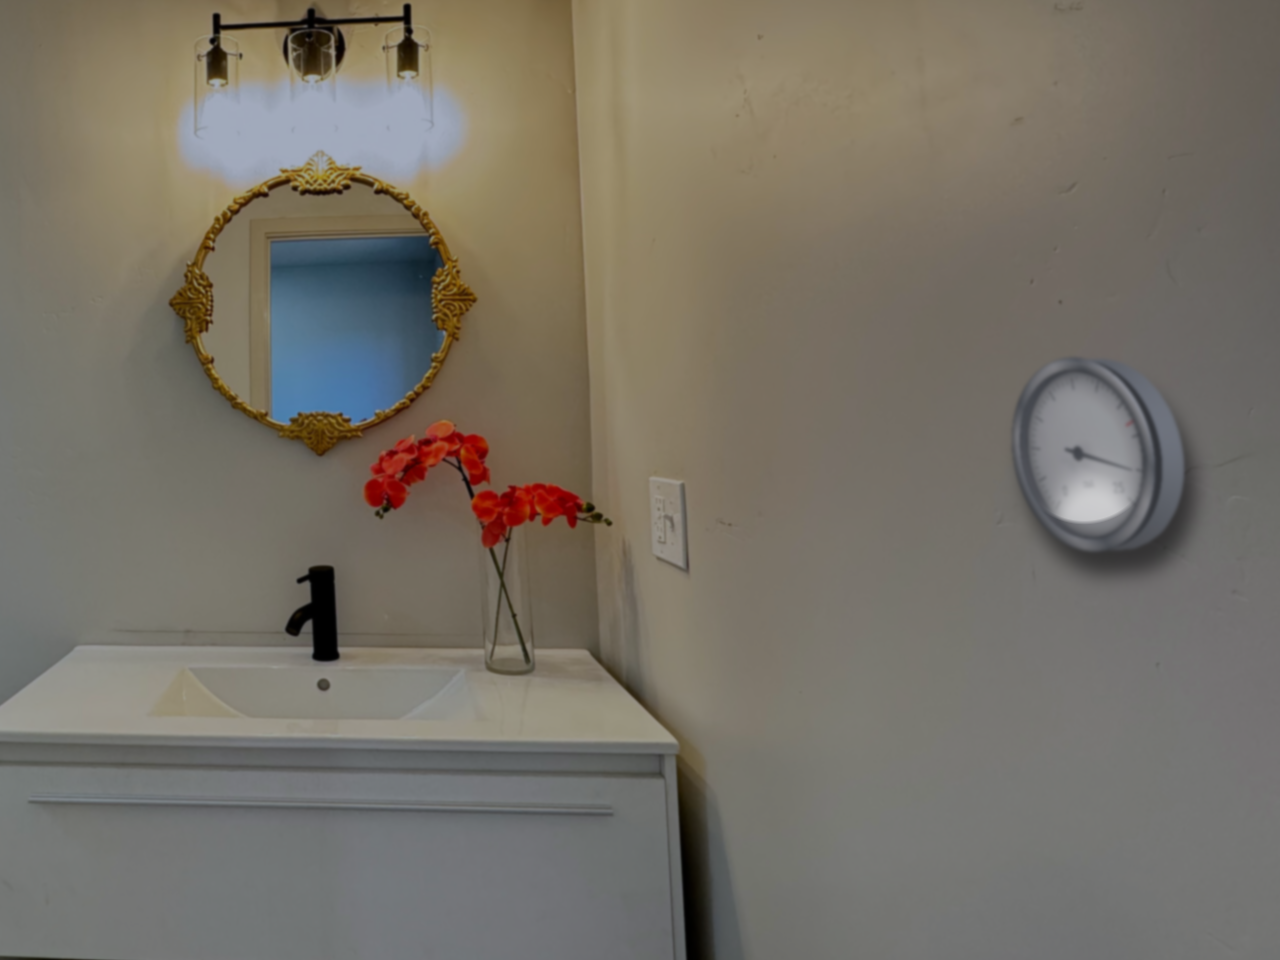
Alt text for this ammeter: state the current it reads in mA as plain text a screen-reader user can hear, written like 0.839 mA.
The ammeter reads 22.5 mA
